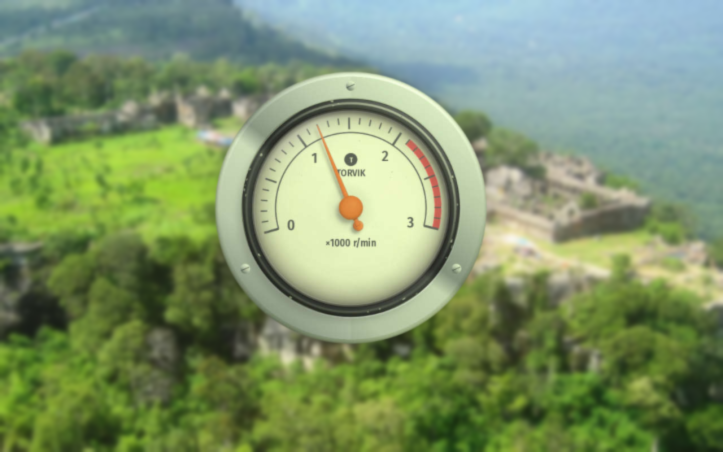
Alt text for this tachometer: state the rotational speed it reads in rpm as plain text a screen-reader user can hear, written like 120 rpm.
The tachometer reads 1200 rpm
